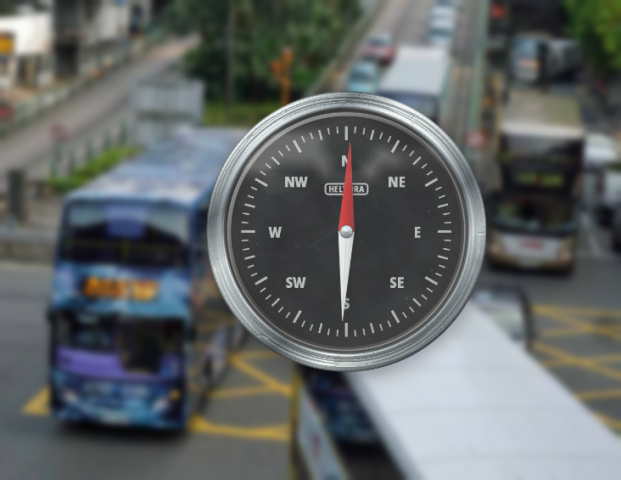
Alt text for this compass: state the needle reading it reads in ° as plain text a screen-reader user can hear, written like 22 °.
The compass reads 2.5 °
